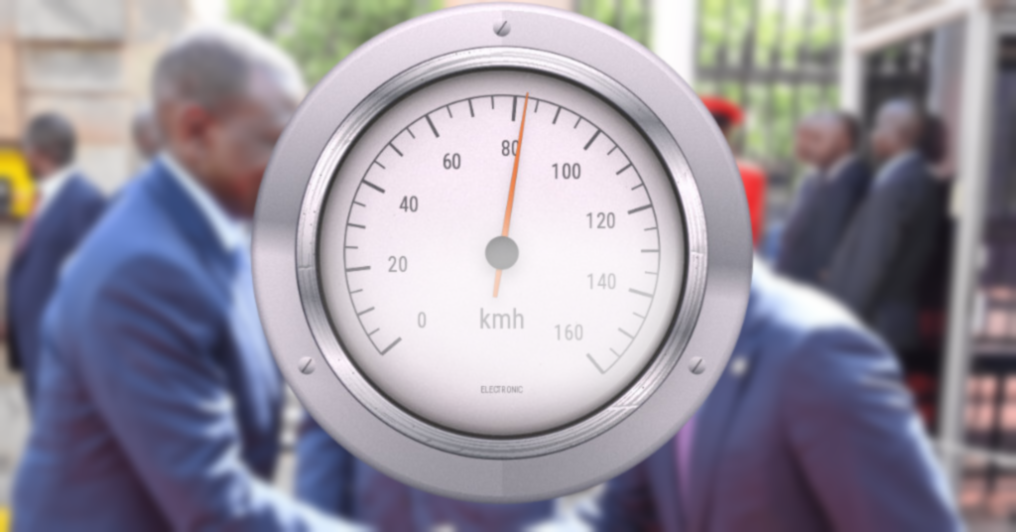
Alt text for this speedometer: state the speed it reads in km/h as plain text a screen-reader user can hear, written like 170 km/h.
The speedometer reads 82.5 km/h
